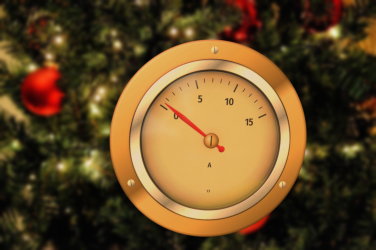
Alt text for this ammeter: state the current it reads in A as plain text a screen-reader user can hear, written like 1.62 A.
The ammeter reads 0.5 A
